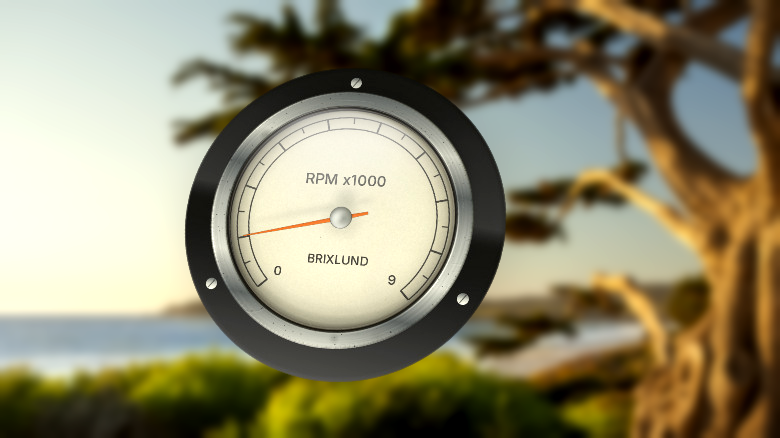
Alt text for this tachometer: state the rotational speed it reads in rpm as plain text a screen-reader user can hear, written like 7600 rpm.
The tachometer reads 1000 rpm
